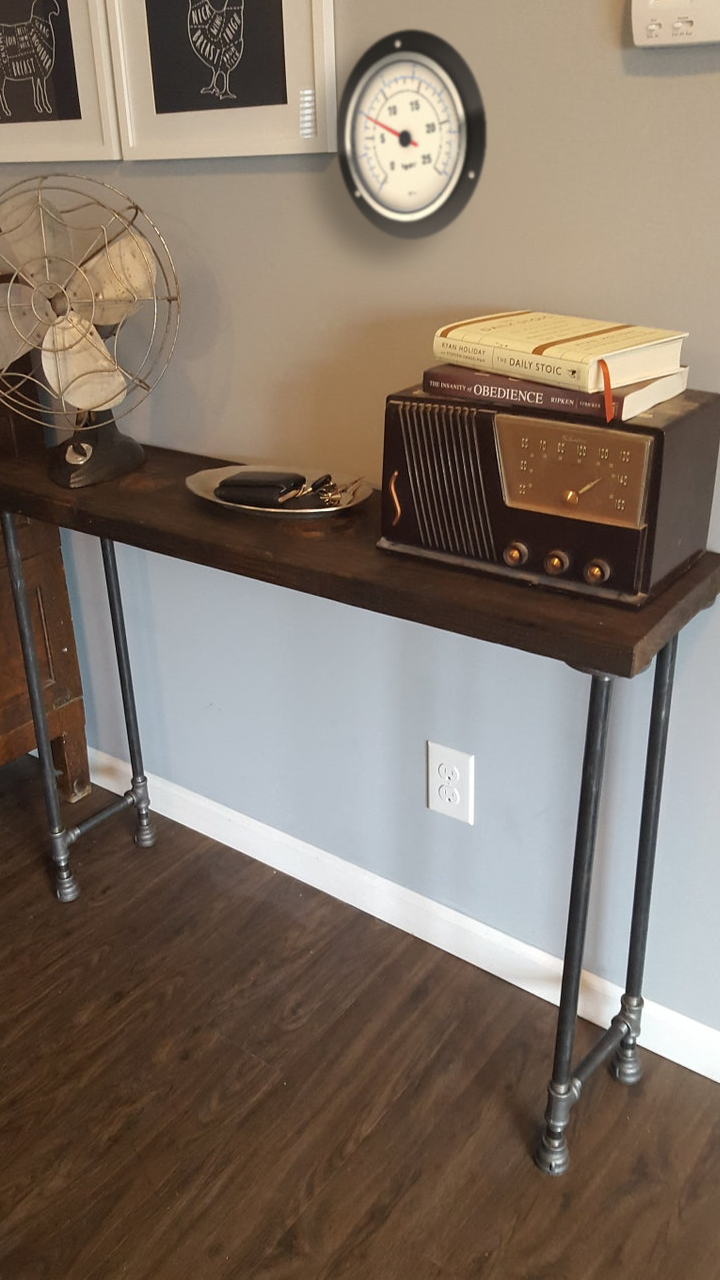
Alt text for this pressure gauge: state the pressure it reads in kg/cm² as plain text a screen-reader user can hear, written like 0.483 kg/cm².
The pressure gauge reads 7 kg/cm²
